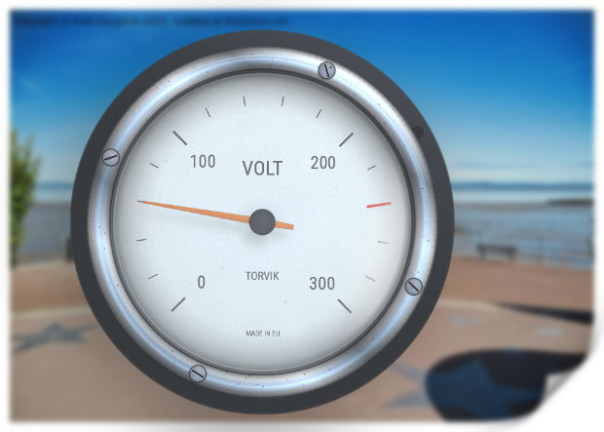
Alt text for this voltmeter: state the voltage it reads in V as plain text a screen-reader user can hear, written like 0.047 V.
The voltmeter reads 60 V
